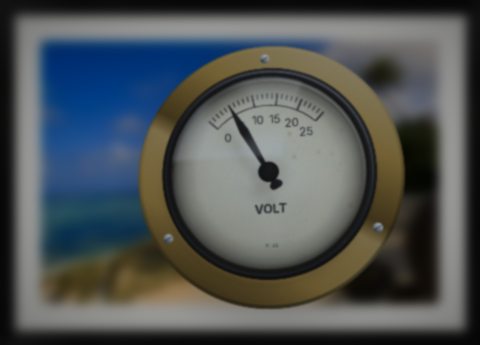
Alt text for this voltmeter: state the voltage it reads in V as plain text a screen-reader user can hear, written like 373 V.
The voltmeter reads 5 V
